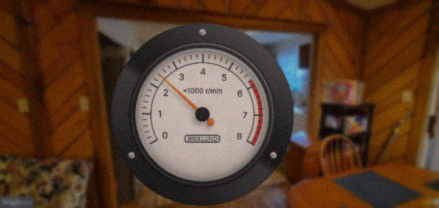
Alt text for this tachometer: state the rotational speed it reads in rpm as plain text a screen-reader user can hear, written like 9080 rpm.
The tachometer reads 2400 rpm
